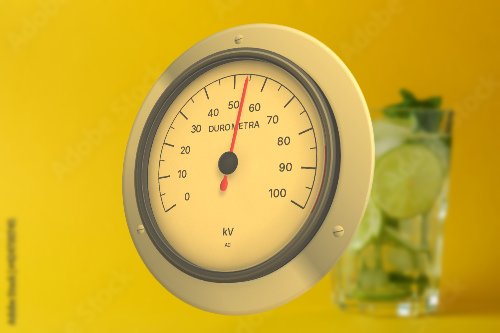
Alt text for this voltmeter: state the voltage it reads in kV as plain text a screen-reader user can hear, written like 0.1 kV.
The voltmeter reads 55 kV
